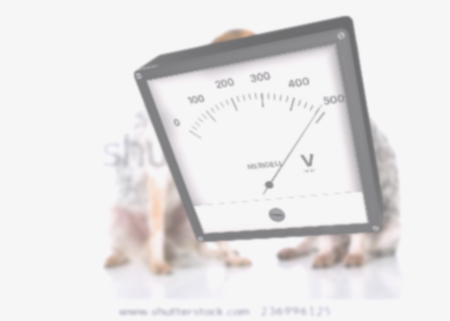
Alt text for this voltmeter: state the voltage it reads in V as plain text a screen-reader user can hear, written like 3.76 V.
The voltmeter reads 480 V
